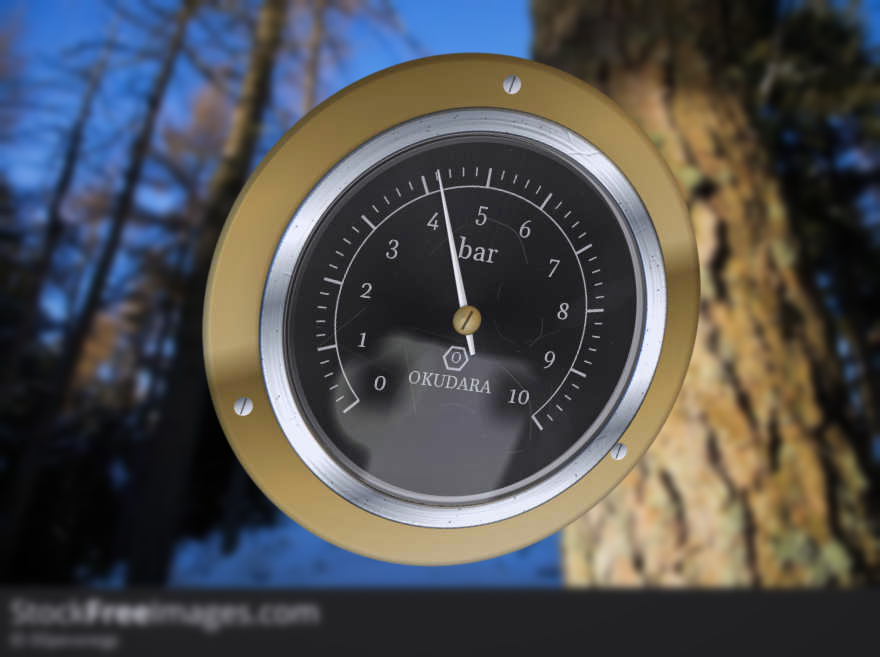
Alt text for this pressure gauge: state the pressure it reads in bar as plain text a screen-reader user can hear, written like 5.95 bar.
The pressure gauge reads 4.2 bar
